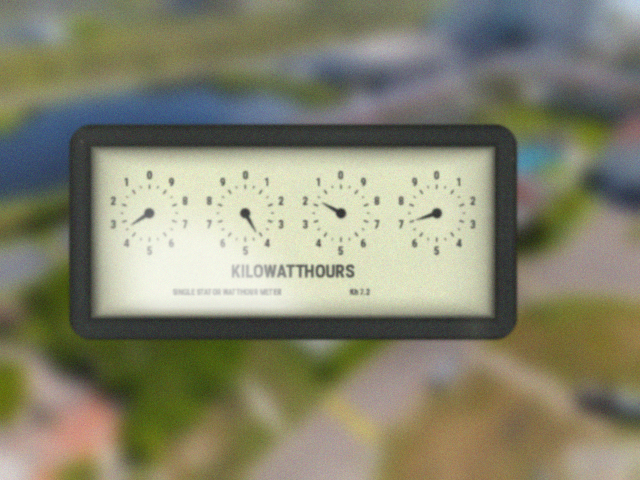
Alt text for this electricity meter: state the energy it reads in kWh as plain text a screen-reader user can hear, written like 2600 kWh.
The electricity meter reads 3417 kWh
